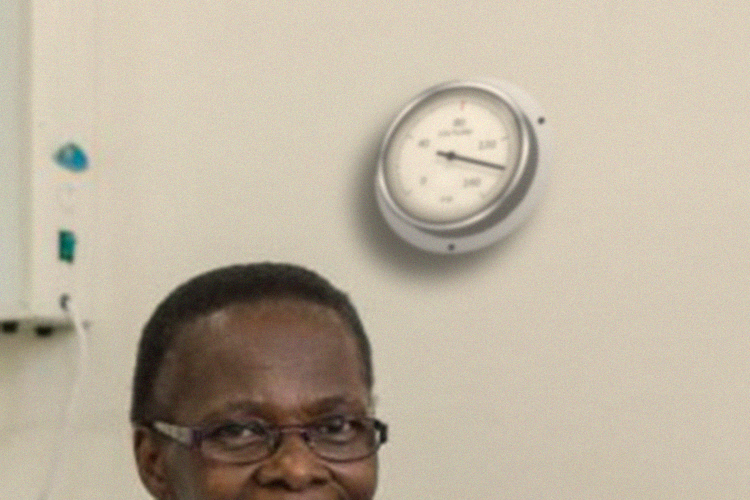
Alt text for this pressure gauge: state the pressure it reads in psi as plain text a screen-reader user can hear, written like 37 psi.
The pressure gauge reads 140 psi
